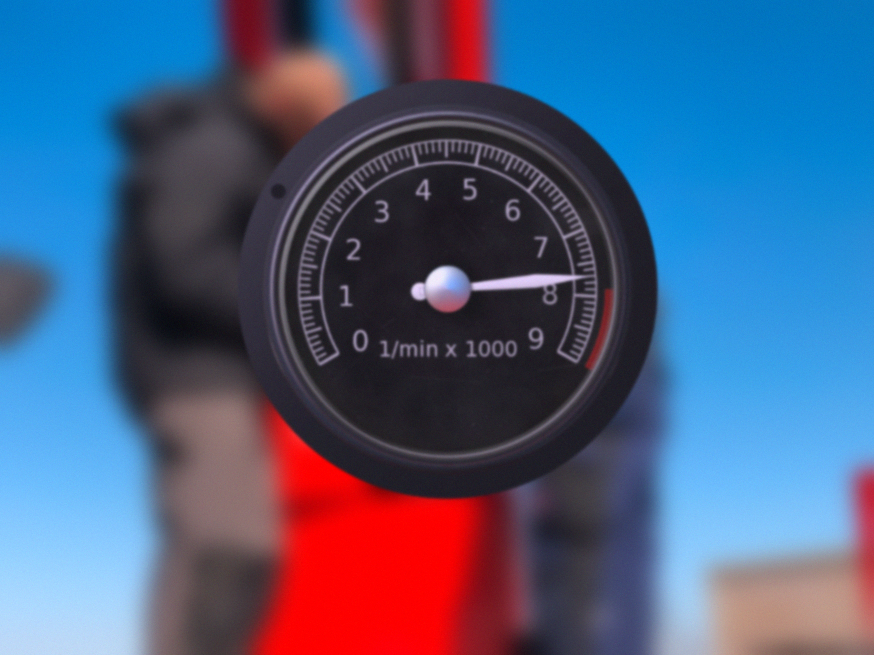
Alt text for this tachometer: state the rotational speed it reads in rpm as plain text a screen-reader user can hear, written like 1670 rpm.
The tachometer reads 7700 rpm
